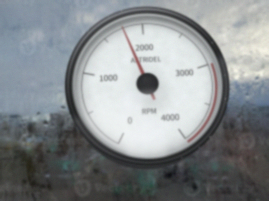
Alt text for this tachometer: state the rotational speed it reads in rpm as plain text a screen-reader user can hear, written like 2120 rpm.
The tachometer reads 1750 rpm
